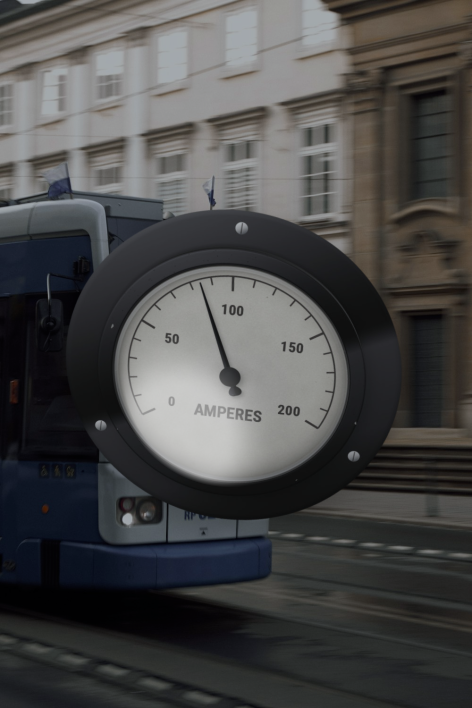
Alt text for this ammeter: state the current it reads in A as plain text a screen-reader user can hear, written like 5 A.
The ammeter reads 85 A
